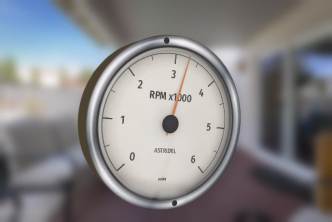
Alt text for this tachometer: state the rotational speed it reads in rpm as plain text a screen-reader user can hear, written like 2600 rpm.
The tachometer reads 3250 rpm
